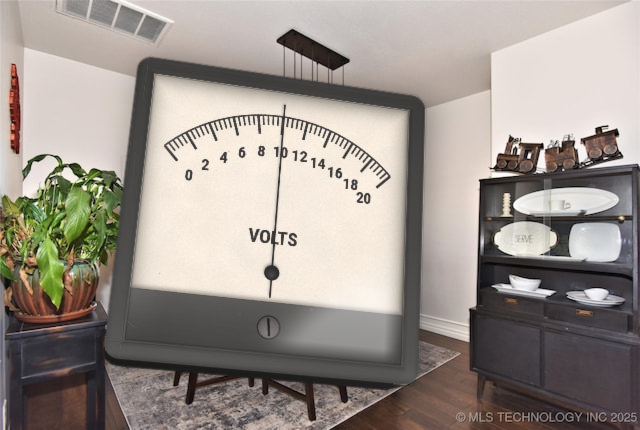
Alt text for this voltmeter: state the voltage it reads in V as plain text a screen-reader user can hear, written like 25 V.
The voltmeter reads 10 V
